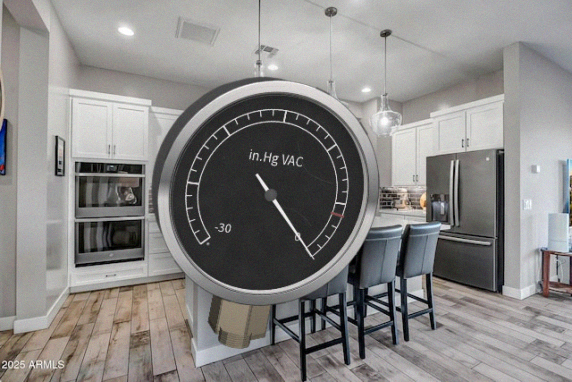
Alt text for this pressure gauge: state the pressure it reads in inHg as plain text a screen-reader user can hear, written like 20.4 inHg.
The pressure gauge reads 0 inHg
